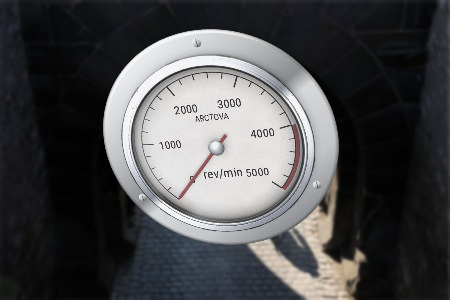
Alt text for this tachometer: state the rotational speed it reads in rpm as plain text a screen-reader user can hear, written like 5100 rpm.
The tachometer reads 0 rpm
